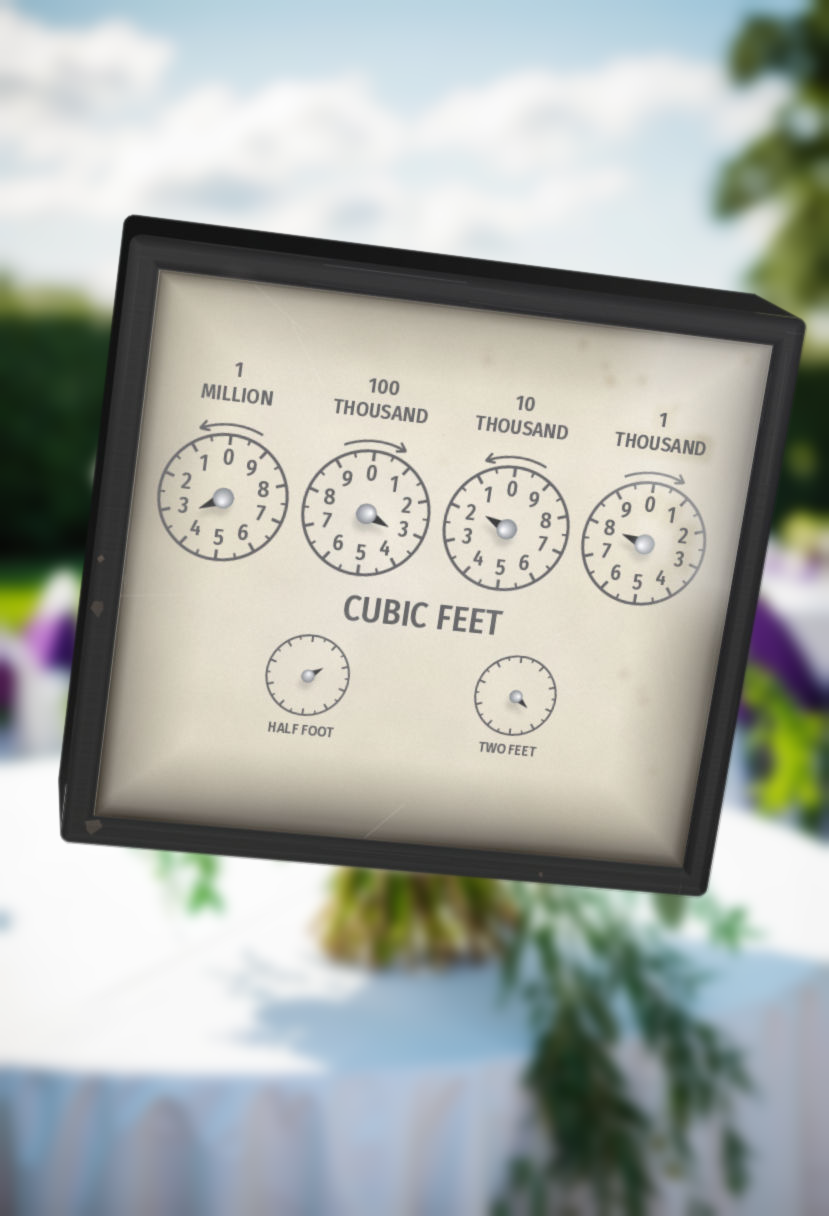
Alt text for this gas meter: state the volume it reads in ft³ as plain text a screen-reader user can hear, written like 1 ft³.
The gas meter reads 331800 ft³
